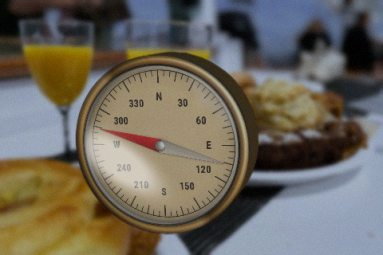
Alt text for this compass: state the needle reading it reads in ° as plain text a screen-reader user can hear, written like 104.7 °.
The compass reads 285 °
